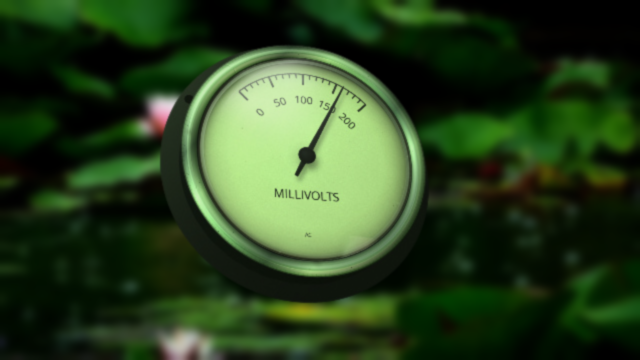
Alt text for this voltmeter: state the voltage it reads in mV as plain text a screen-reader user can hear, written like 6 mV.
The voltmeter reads 160 mV
